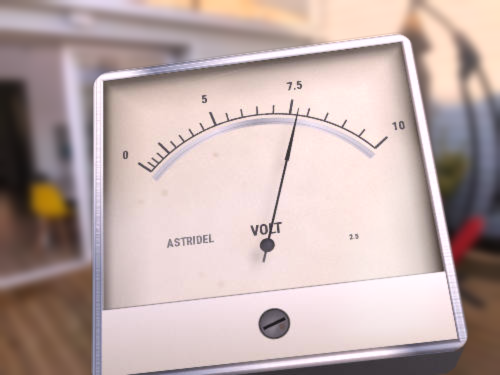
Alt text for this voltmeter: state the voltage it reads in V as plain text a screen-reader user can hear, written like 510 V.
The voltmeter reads 7.75 V
